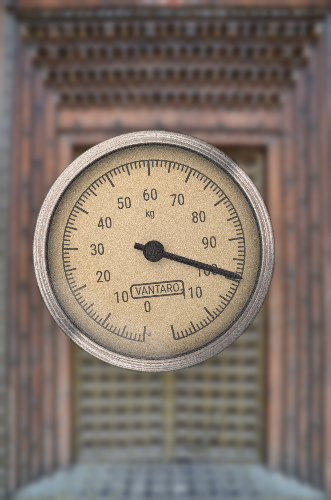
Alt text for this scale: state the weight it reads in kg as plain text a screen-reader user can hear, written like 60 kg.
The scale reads 99 kg
